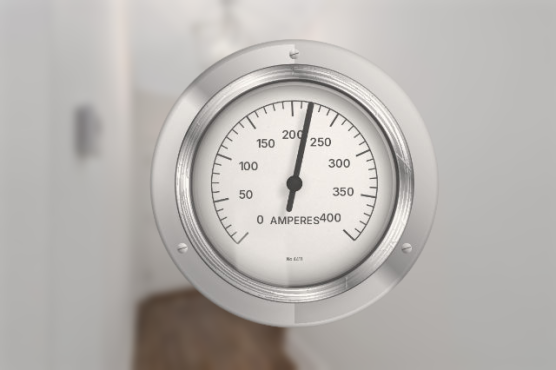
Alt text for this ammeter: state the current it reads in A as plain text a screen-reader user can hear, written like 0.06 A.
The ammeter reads 220 A
